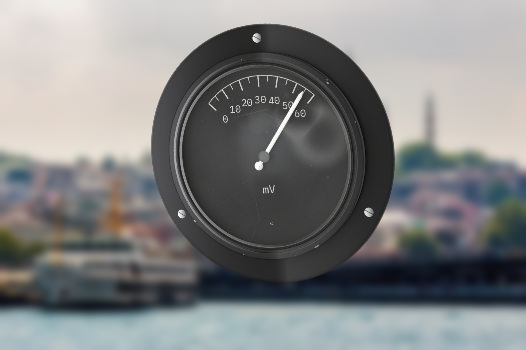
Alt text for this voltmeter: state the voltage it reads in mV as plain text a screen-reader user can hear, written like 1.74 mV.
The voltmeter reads 55 mV
